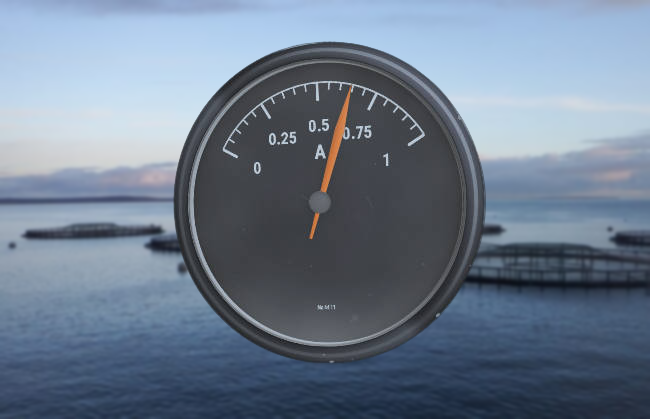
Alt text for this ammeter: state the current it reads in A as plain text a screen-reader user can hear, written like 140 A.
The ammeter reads 0.65 A
